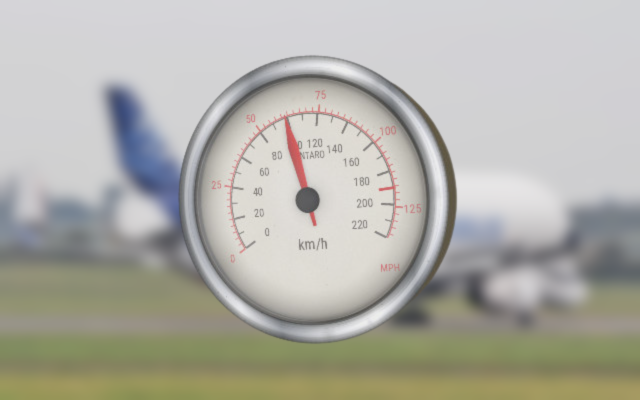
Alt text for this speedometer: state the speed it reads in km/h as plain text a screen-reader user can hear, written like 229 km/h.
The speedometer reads 100 km/h
